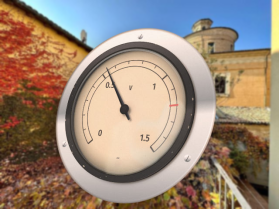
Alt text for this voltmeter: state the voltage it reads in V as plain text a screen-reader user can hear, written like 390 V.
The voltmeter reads 0.55 V
